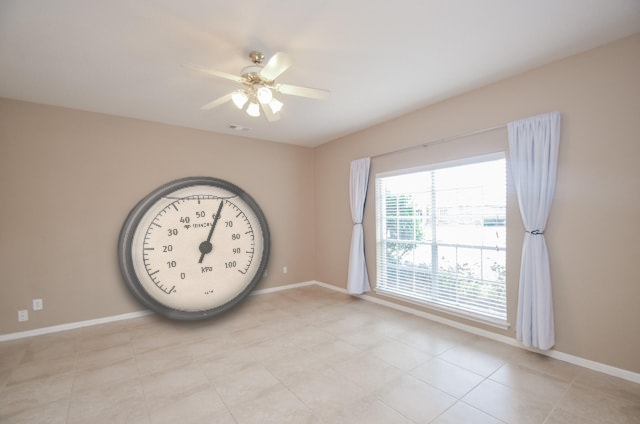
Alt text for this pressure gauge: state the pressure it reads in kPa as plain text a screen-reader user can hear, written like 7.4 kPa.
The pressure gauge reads 60 kPa
